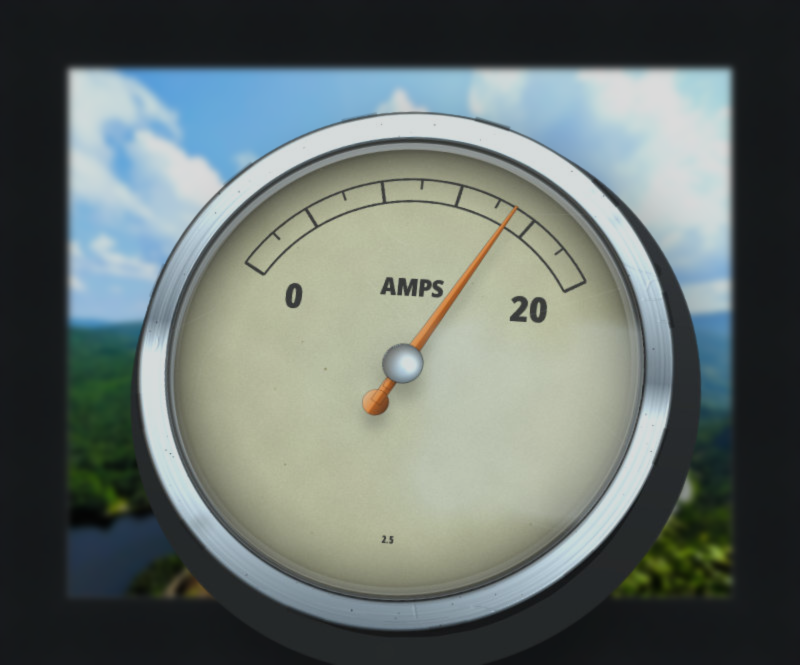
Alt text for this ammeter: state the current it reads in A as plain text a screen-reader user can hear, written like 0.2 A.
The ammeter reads 15 A
